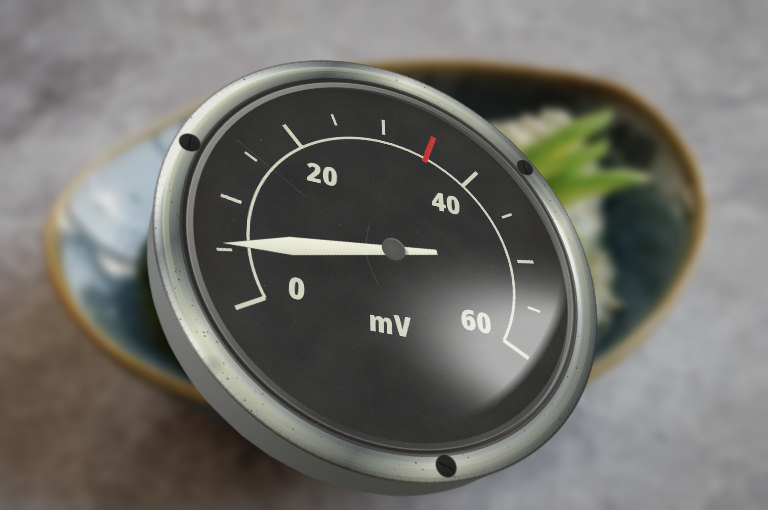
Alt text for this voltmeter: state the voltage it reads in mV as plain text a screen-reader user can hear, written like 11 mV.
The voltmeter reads 5 mV
